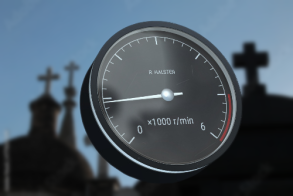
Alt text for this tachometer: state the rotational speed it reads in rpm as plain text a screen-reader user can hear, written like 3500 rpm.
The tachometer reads 900 rpm
